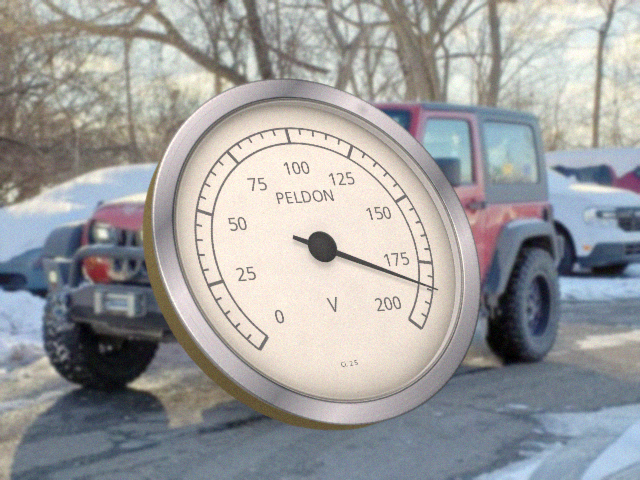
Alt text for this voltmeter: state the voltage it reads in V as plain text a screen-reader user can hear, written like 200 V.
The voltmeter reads 185 V
